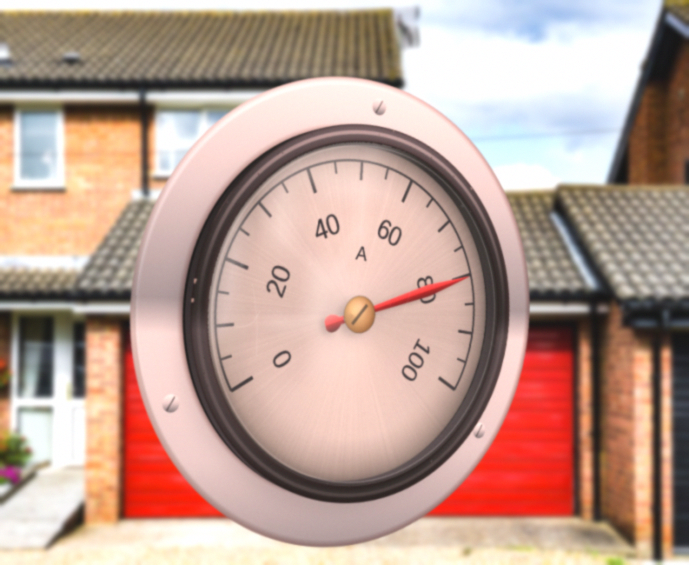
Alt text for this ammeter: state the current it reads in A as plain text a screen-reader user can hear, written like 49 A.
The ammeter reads 80 A
